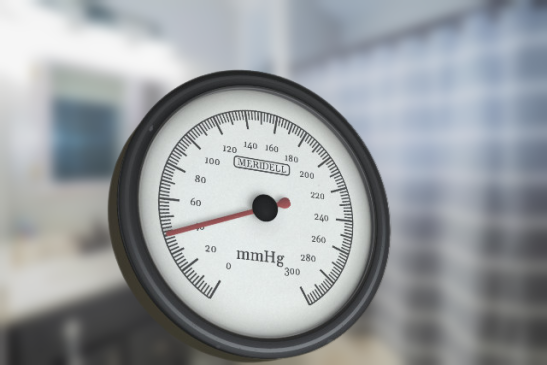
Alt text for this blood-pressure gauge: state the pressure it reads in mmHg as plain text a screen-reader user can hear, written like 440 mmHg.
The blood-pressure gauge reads 40 mmHg
